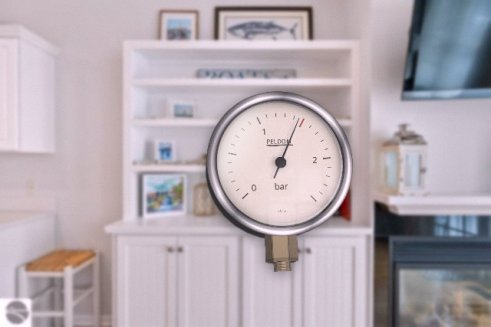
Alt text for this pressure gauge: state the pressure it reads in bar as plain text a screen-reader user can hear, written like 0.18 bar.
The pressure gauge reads 1.45 bar
